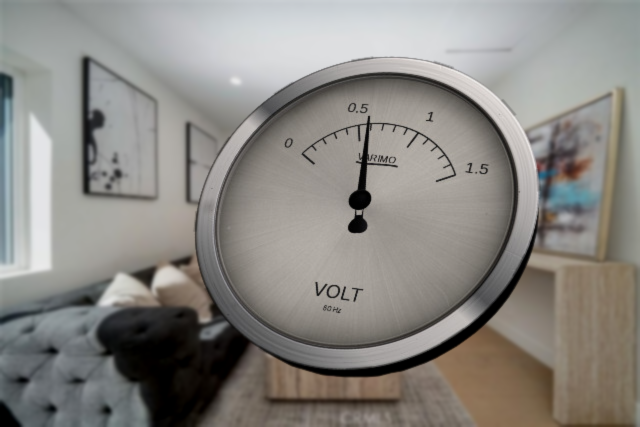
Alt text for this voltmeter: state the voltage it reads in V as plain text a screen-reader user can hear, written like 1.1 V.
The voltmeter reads 0.6 V
